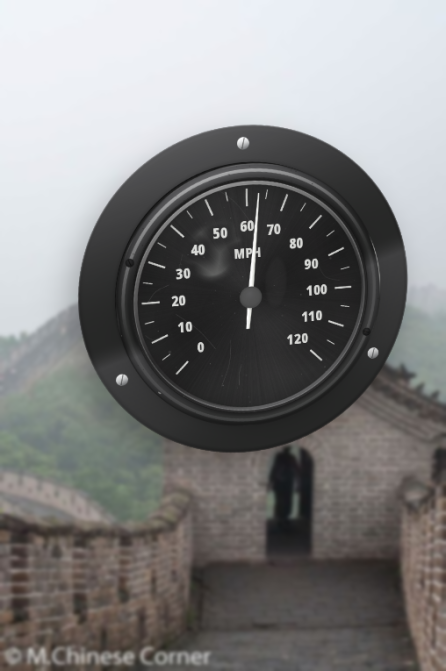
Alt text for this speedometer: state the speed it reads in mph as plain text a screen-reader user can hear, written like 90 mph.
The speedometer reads 62.5 mph
